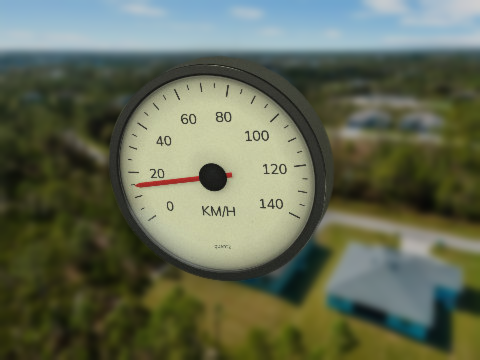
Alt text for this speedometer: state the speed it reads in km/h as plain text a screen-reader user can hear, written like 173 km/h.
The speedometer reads 15 km/h
